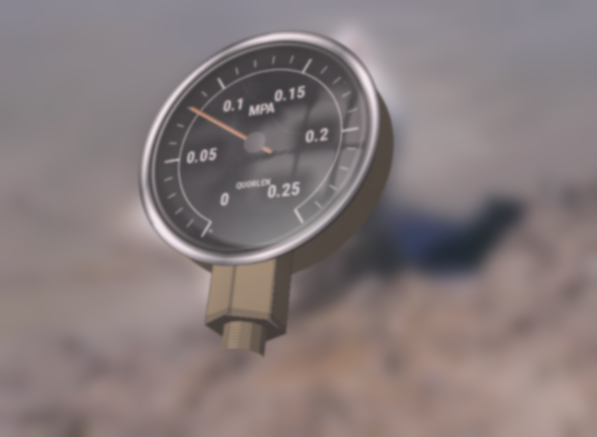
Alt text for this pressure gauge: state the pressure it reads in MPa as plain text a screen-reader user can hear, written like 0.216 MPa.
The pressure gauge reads 0.08 MPa
